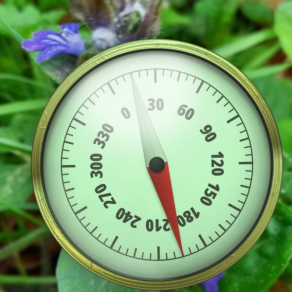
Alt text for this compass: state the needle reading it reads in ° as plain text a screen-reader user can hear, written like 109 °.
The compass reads 195 °
